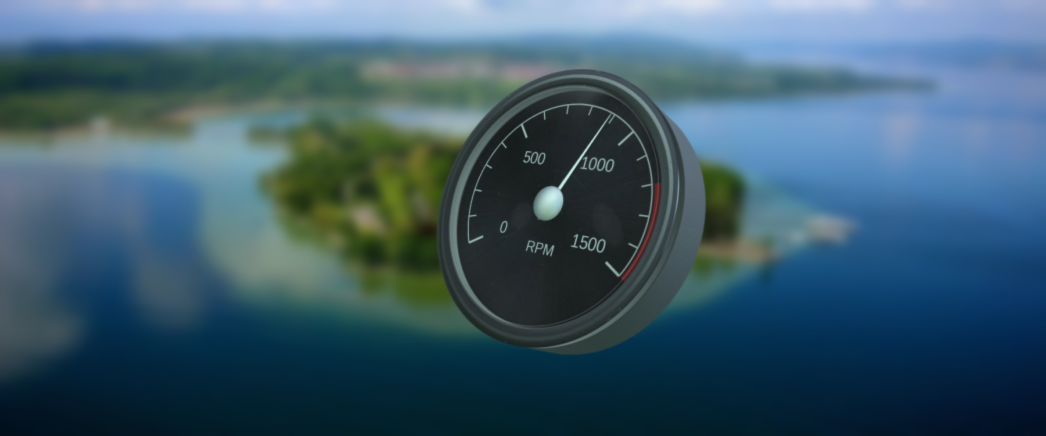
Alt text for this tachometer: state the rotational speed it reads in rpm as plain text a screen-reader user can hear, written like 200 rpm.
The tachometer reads 900 rpm
